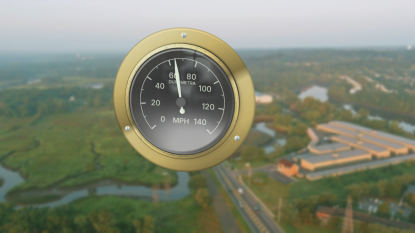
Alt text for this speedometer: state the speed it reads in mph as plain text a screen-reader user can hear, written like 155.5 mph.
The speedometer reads 65 mph
